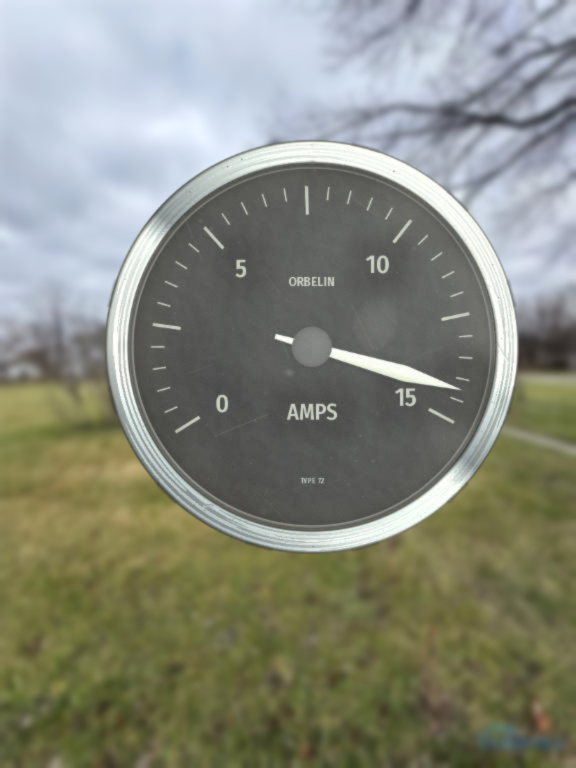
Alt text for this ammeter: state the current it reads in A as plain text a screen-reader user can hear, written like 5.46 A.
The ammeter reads 14.25 A
